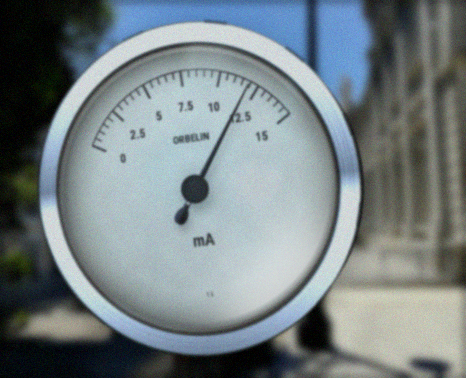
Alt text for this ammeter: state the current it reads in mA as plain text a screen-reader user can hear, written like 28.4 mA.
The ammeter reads 12 mA
